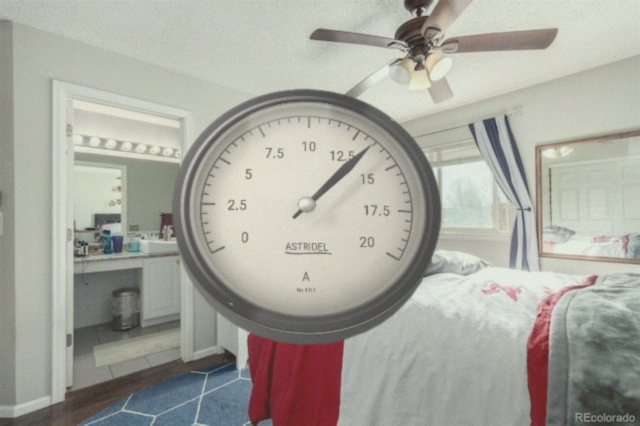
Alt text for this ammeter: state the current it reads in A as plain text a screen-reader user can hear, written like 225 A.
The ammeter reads 13.5 A
